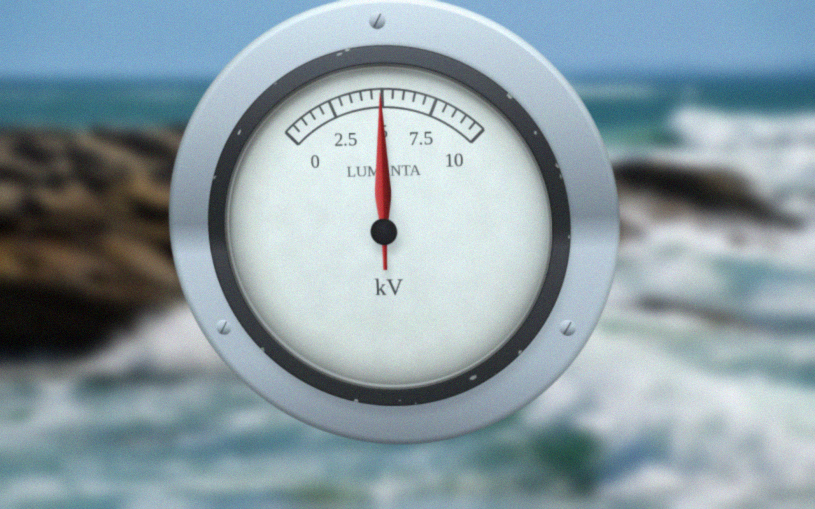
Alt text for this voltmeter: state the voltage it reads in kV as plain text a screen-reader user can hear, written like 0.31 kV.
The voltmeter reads 5 kV
